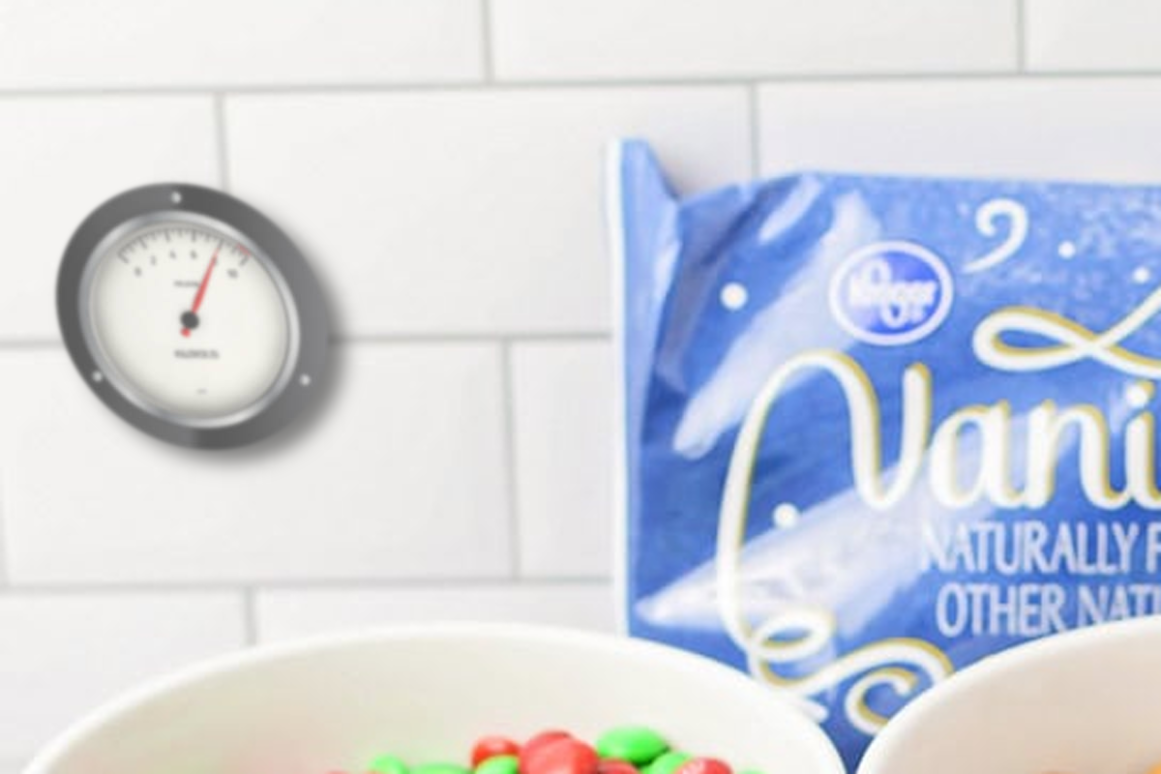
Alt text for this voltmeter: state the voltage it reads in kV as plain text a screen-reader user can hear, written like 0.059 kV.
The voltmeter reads 8 kV
